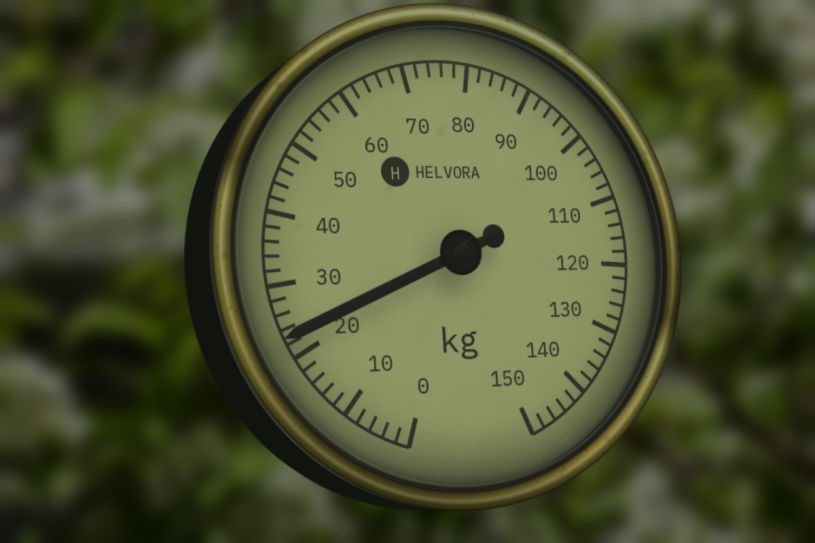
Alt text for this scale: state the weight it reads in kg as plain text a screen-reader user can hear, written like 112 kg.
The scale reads 23 kg
